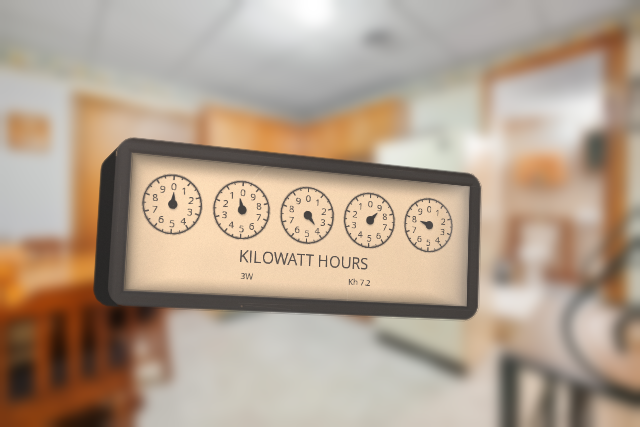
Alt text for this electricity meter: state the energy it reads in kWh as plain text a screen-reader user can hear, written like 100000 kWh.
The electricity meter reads 388 kWh
